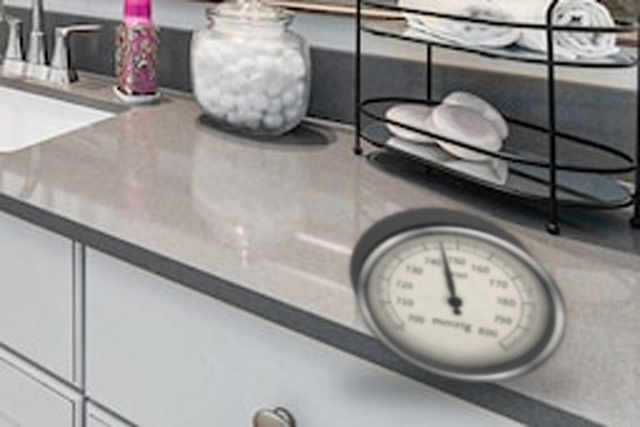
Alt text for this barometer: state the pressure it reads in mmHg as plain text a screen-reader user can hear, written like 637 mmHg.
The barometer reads 745 mmHg
